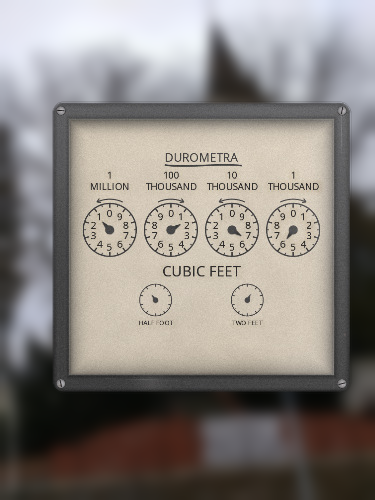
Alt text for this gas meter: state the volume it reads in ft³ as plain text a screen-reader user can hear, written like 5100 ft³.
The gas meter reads 116600 ft³
